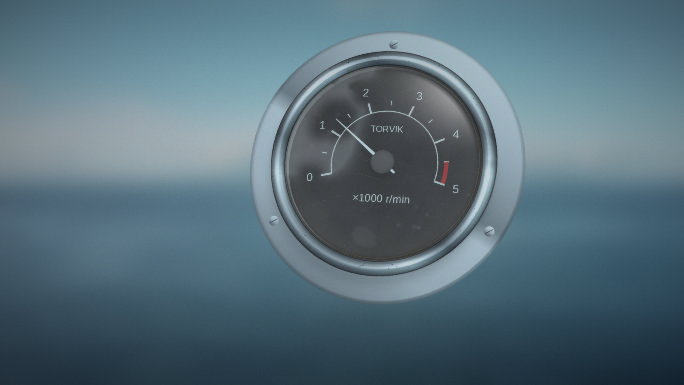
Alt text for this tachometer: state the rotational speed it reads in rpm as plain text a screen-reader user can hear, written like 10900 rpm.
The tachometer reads 1250 rpm
